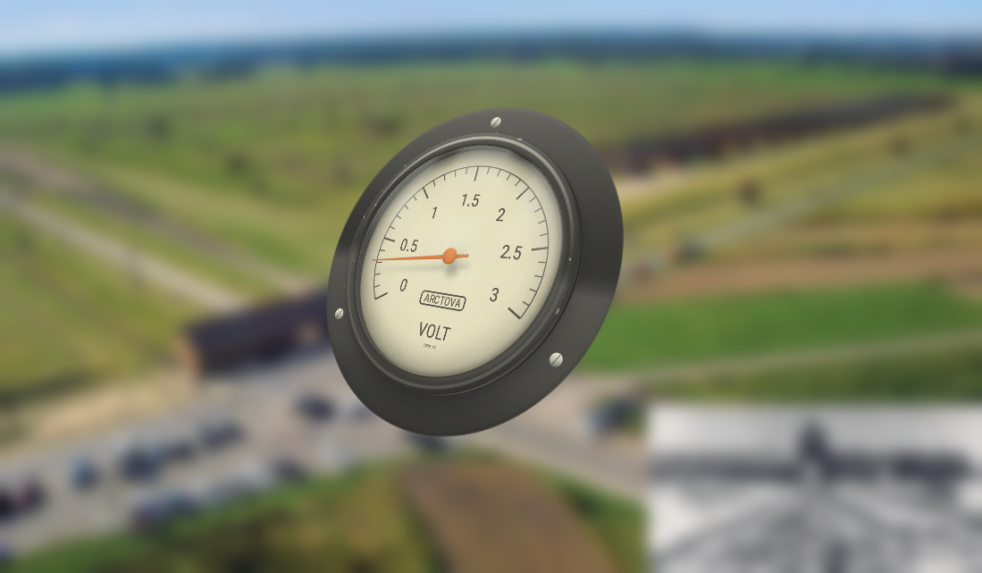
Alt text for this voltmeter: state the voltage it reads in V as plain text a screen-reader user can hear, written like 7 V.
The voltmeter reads 0.3 V
